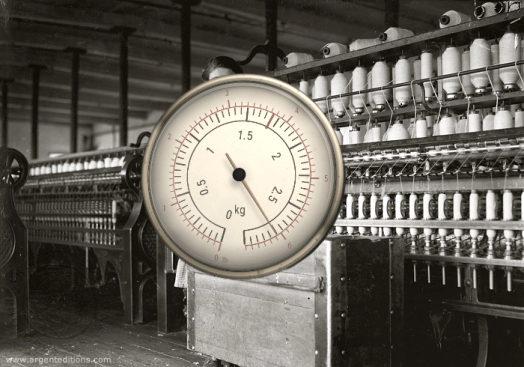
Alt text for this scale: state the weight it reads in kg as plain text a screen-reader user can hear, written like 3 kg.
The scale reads 2.75 kg
